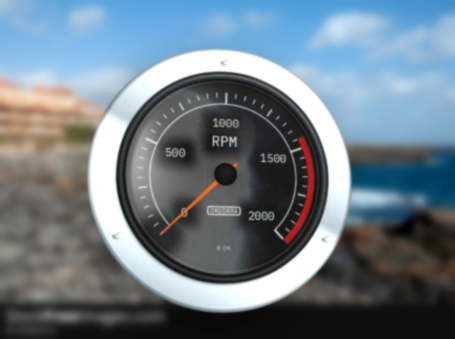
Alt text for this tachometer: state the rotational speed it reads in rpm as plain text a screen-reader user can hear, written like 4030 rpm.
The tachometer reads 0 rpm
